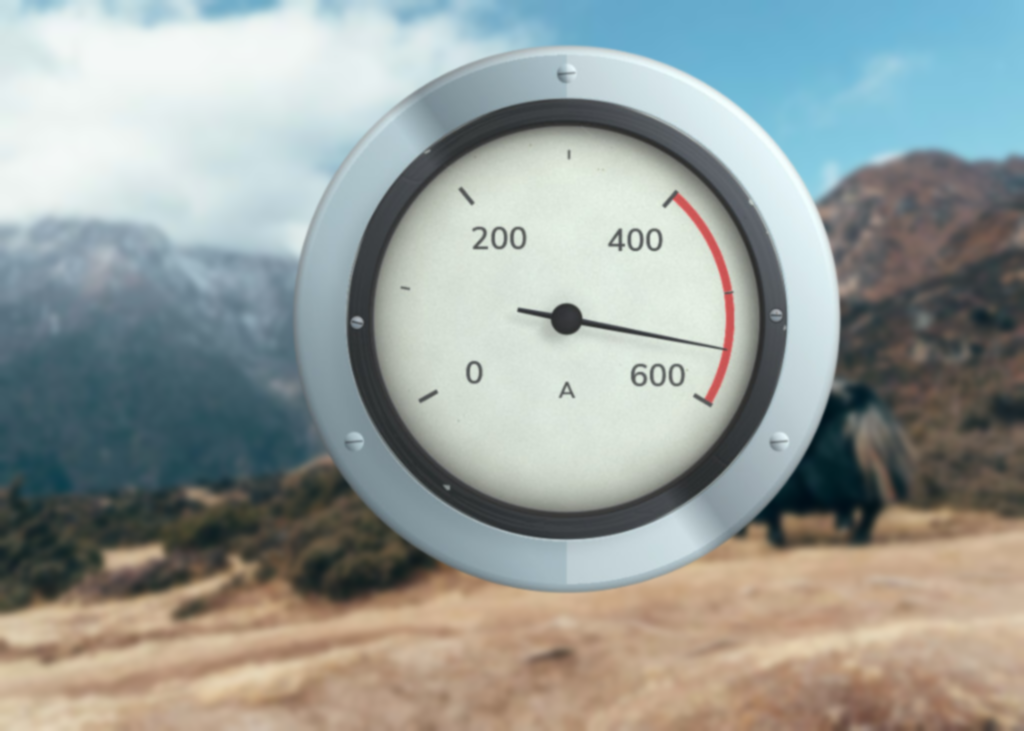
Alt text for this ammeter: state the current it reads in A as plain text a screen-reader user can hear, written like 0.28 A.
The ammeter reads 550 A
